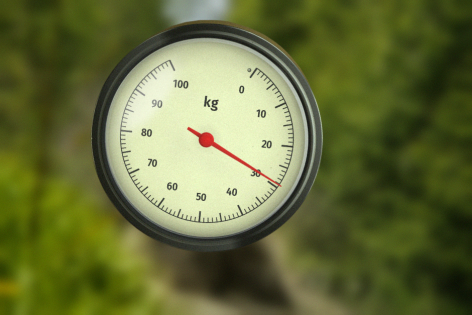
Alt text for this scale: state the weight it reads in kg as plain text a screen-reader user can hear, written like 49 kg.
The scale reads 29 kg
